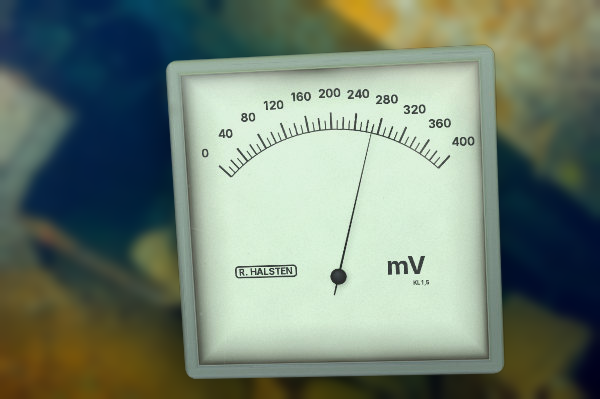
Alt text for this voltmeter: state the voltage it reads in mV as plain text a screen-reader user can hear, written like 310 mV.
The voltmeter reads 270 mV
